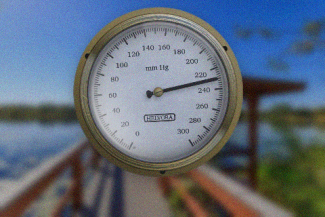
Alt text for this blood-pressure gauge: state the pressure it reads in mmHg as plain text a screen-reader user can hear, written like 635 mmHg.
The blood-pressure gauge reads 230 mmHg
